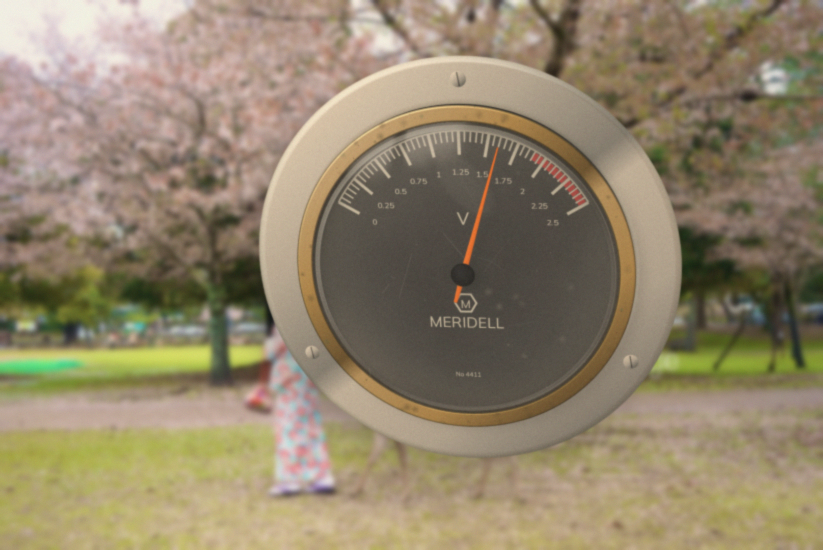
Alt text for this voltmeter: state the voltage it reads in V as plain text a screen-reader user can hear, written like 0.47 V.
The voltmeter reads 1.6 V
